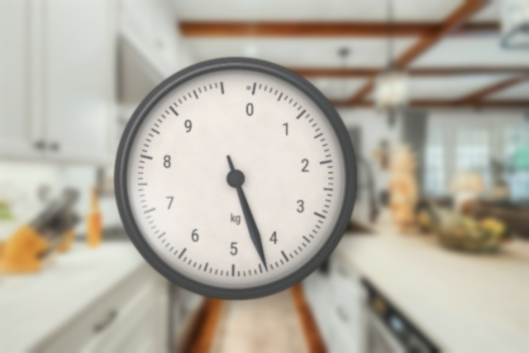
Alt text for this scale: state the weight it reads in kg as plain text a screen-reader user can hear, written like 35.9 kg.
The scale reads 4.4 kg
